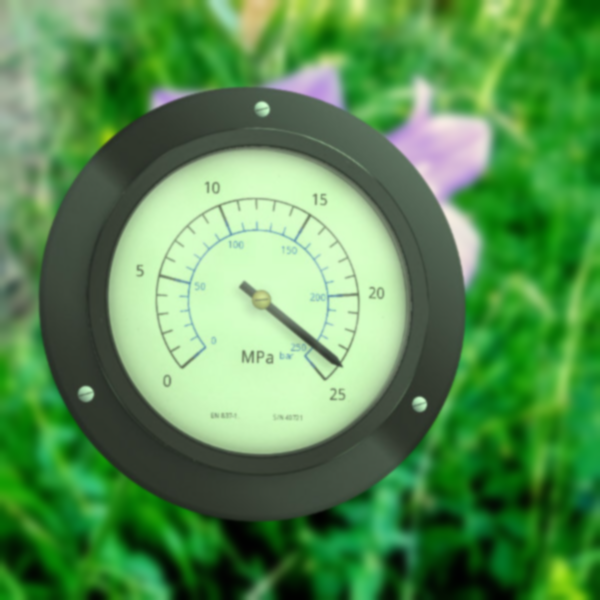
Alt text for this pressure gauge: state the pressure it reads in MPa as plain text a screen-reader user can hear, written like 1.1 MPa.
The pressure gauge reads 24 MPa
